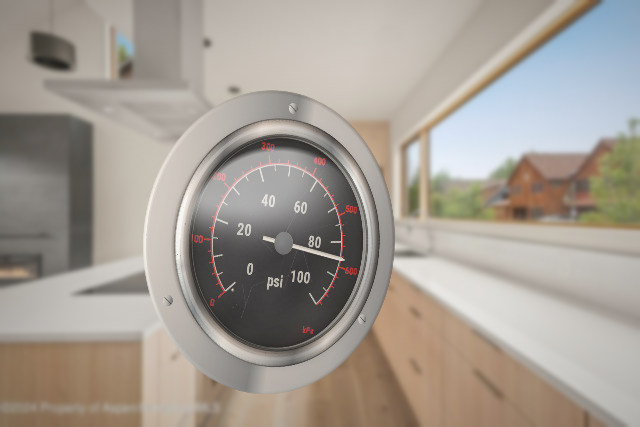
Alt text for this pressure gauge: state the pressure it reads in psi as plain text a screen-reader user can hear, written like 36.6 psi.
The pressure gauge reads 85 psi
